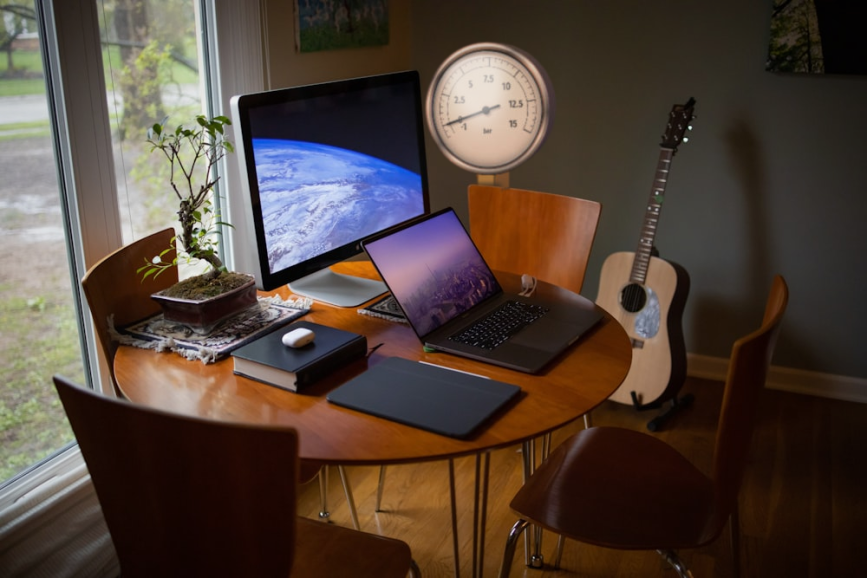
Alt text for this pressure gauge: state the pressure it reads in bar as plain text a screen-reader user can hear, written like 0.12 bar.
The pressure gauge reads 0 bar
